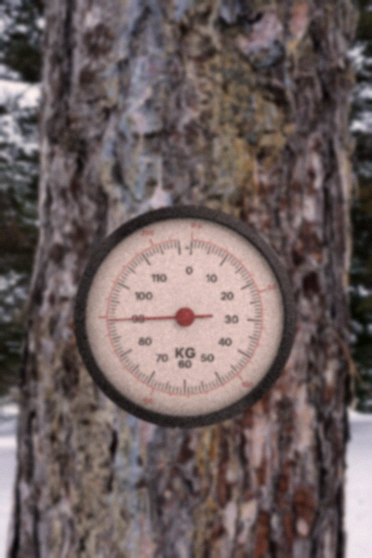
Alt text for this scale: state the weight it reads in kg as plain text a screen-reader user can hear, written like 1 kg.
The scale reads 90 kg
